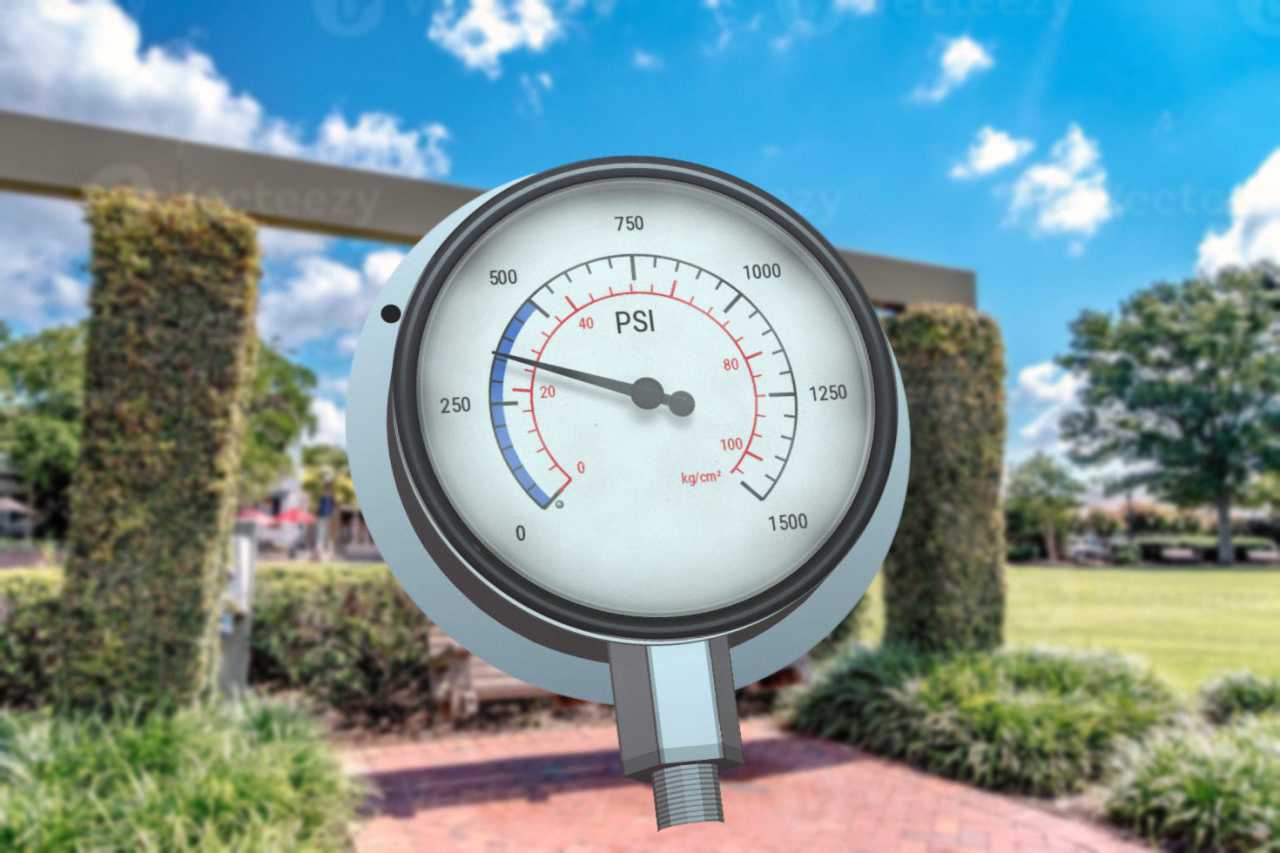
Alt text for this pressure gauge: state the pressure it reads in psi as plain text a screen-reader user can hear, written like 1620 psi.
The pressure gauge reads 350 psi
